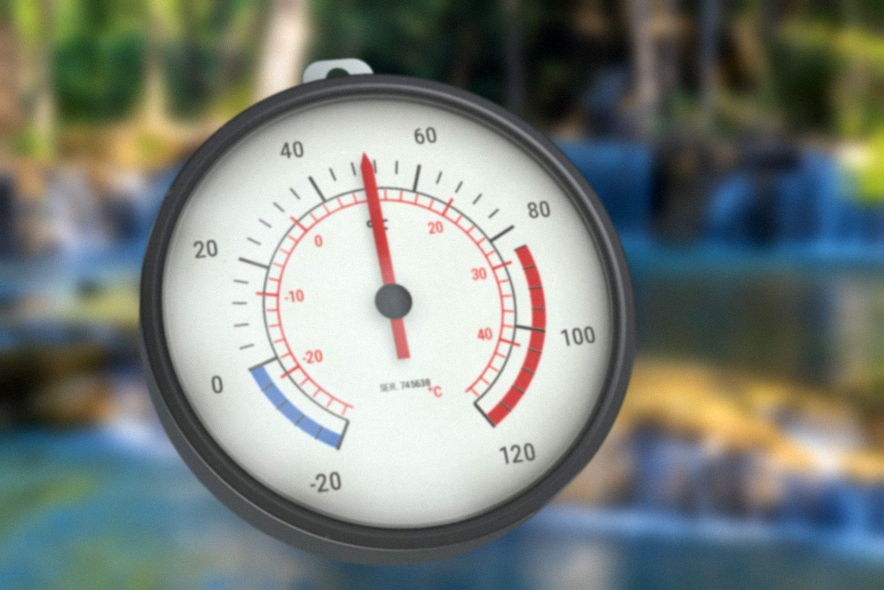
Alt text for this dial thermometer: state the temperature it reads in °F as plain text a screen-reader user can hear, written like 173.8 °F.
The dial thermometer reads 50 °F
